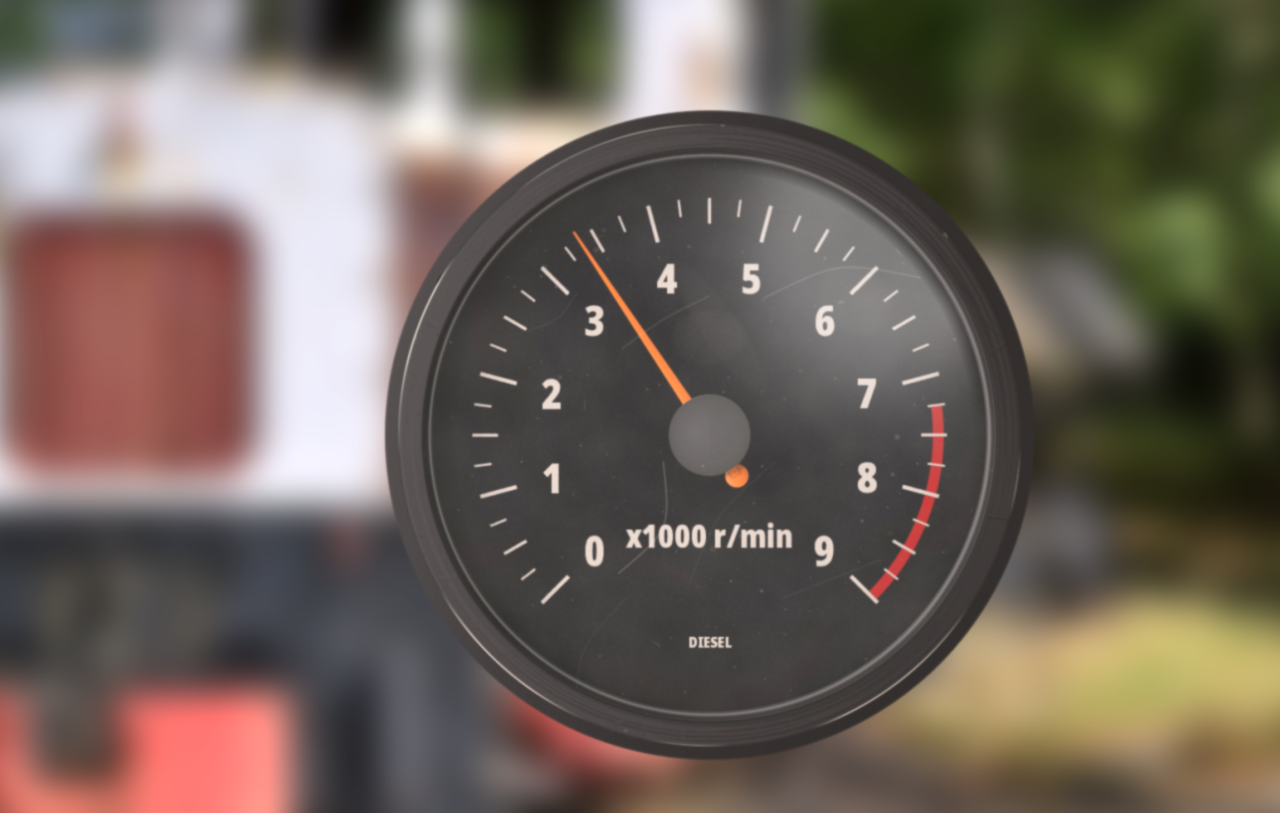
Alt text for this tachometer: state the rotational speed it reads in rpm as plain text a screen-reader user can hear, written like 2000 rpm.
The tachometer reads 3375 rpm
